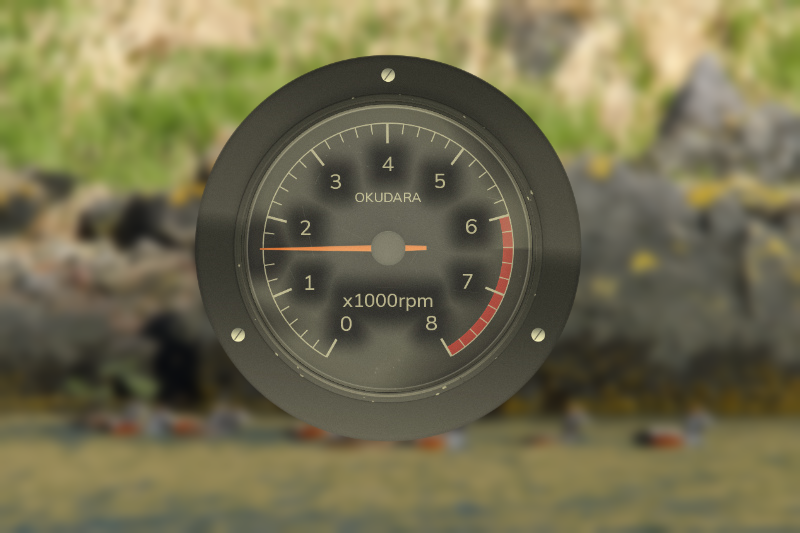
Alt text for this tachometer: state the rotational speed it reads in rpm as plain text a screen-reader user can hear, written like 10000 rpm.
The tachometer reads 1600 rpm
